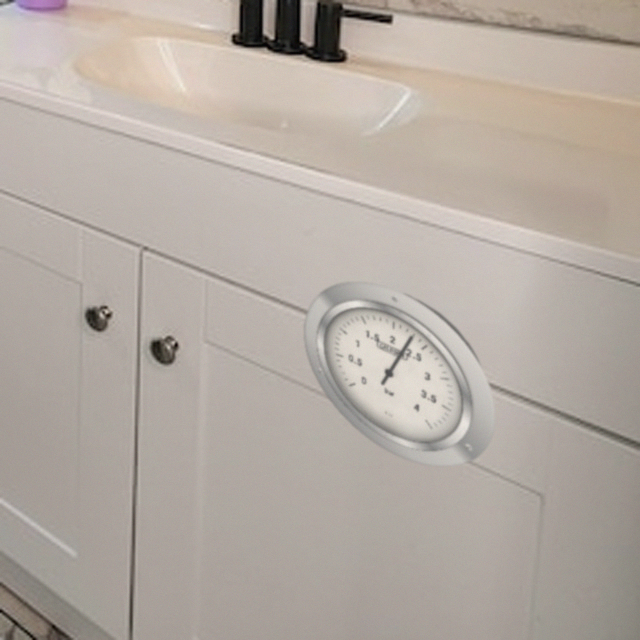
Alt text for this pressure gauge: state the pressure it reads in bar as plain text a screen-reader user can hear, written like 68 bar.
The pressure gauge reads 2.3 bar
